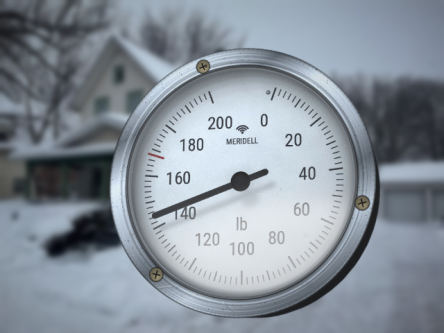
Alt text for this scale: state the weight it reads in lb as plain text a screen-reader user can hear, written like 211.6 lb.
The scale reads 144 lb
